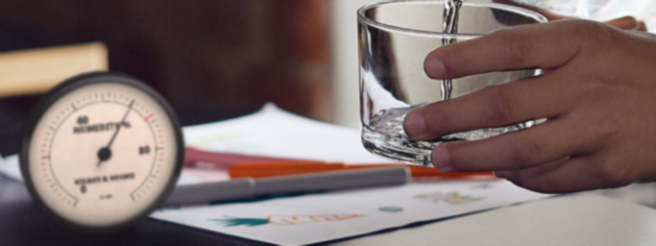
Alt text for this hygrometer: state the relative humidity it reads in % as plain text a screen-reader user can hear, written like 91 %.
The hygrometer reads 60 %
